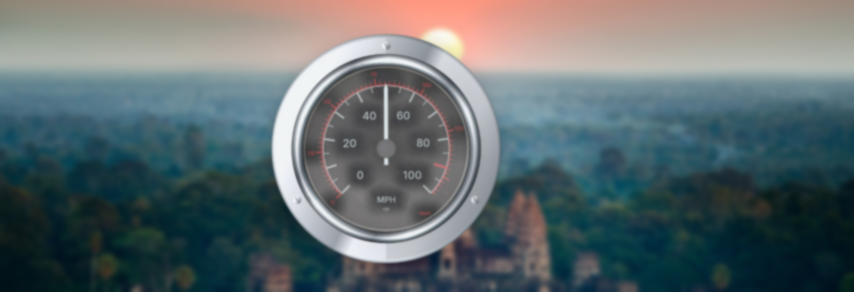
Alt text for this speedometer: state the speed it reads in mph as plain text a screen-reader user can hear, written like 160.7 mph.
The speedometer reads 50 mph
